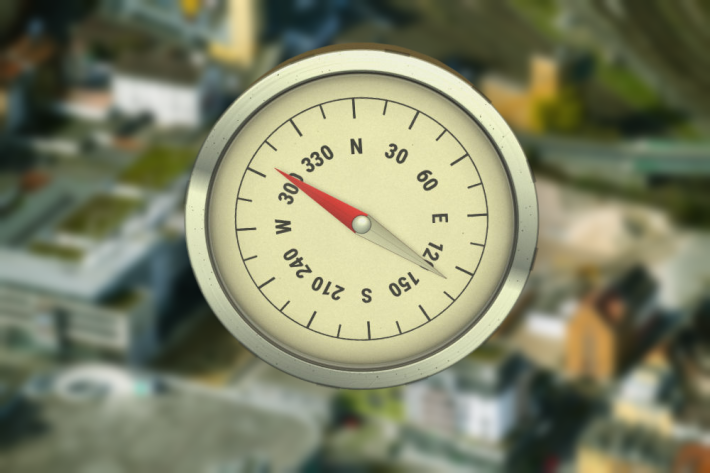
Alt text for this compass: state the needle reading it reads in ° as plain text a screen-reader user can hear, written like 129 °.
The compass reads 307.5 °
